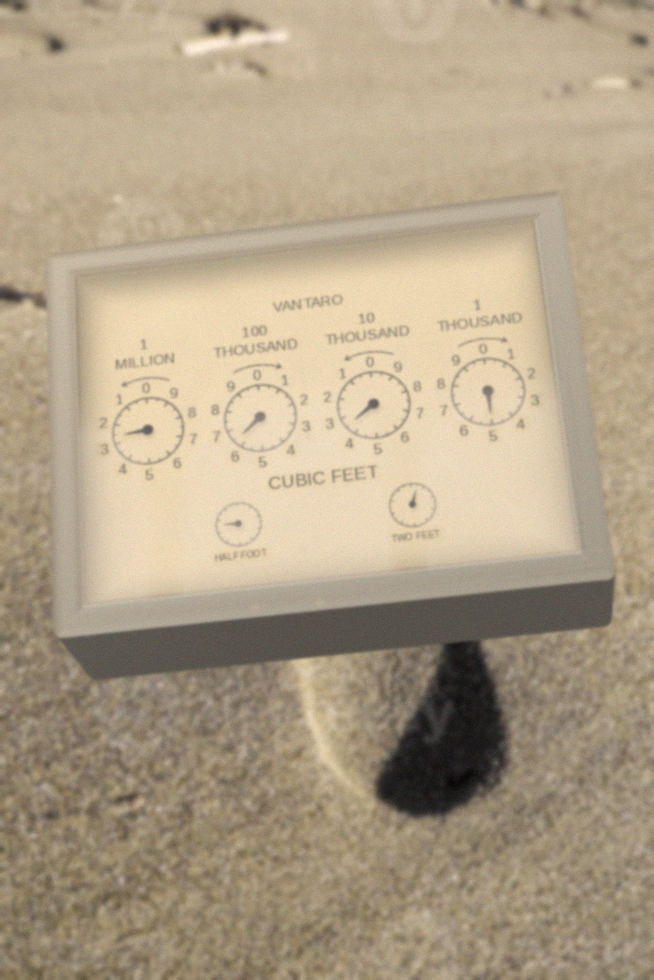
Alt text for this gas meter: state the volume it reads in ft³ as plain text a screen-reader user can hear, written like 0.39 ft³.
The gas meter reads 263500 ft³
